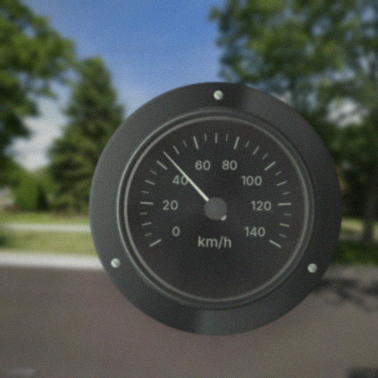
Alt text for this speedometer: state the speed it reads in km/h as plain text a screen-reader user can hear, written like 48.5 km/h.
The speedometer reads 45 km/h
